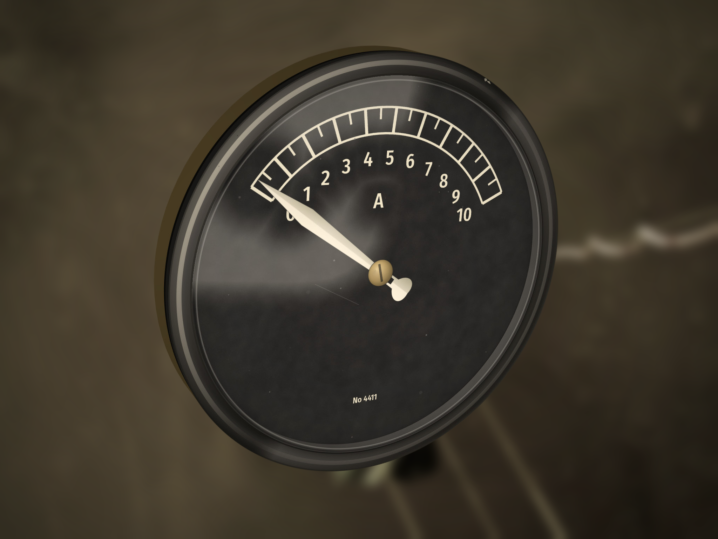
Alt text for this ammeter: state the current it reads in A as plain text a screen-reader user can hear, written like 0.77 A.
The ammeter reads 0.25 A
